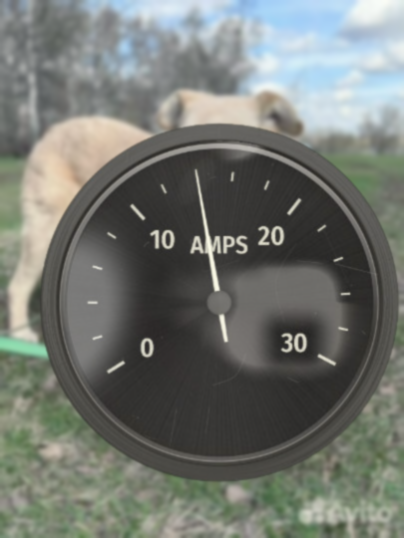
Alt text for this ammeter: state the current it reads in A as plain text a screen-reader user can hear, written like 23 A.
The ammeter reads 14 A
